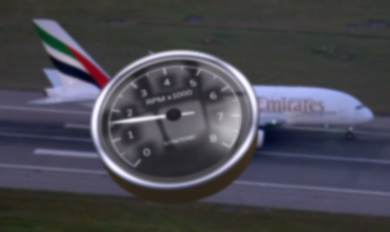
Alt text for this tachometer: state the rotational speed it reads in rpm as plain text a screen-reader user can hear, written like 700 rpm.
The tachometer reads 1500 rpm
